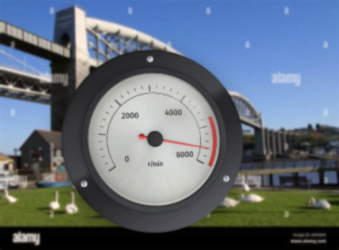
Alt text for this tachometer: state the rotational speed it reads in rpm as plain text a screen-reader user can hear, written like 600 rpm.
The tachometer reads 5600 rpm
